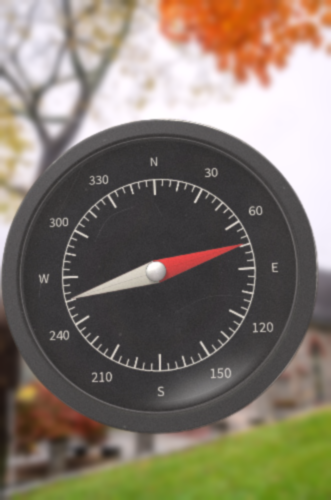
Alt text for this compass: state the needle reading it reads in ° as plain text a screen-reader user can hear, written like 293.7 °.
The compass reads 75 °
